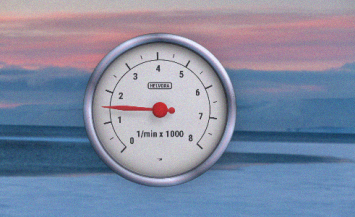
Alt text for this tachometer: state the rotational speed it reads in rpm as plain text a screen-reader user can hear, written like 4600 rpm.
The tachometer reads 1500 rpm
